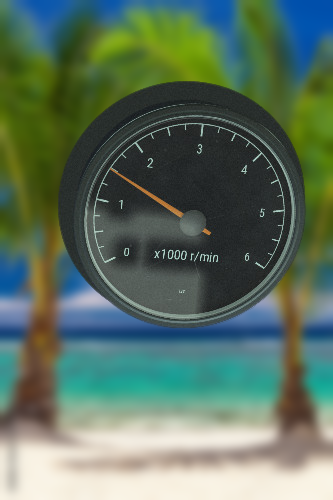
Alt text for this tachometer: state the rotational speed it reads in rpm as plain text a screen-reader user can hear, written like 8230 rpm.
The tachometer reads 1500 rpm
